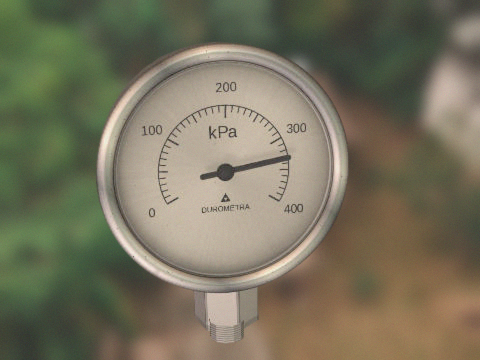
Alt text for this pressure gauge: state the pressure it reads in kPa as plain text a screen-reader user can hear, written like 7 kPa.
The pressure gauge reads 330 kPa
